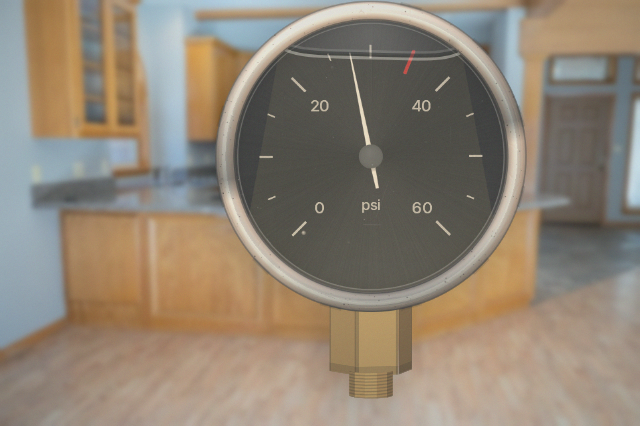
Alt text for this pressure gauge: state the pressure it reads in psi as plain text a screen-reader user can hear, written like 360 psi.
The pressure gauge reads 27.5 psi
